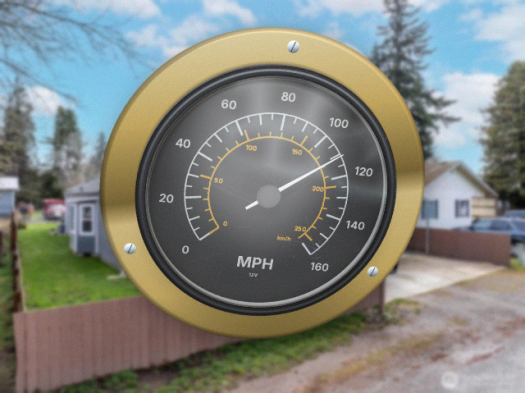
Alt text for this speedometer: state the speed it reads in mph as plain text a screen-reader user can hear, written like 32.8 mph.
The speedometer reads 110 mph
